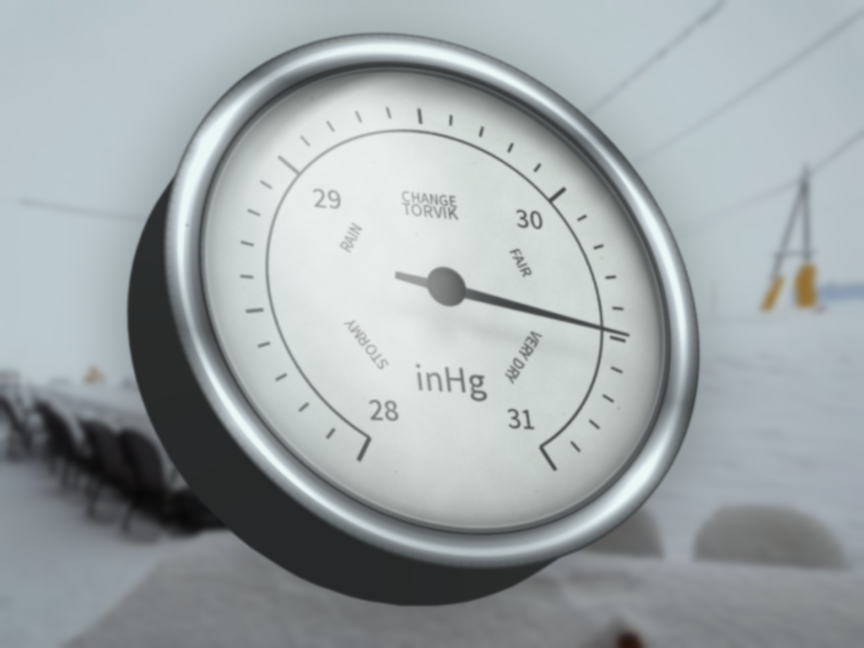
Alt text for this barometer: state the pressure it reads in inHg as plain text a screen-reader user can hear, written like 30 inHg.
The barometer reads 30.5 inHg
